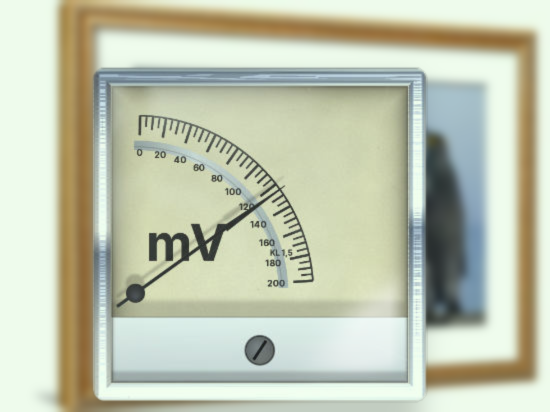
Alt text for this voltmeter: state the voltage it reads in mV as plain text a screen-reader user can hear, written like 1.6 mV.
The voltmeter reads 125 mV
